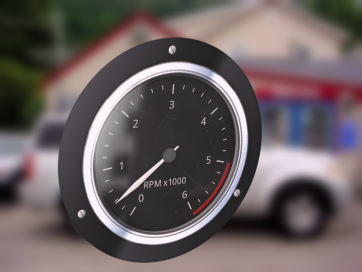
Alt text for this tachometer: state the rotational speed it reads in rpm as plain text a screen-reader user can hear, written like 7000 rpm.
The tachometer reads 400 rpm
